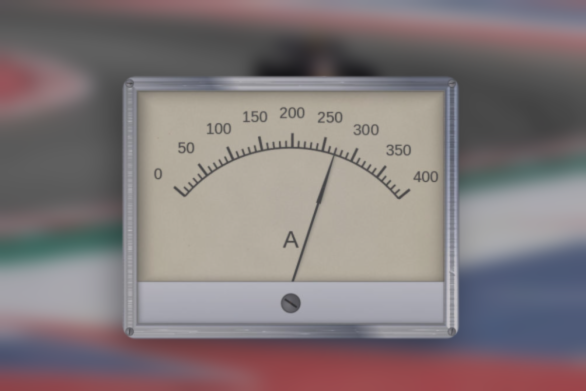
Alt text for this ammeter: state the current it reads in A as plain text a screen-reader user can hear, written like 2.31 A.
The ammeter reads 270 A
